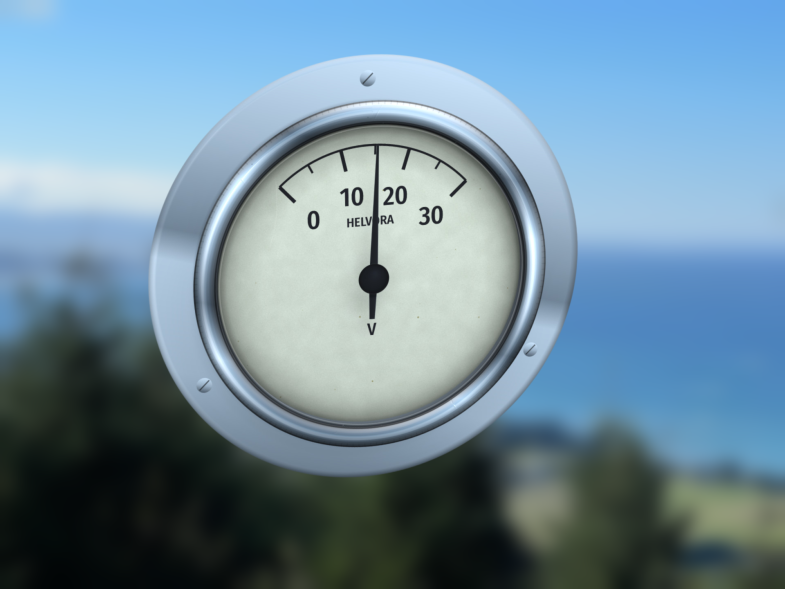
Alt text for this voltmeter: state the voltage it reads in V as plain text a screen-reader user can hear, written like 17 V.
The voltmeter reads 15 V
